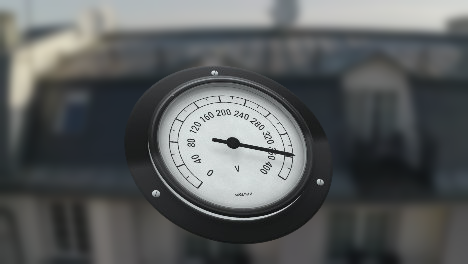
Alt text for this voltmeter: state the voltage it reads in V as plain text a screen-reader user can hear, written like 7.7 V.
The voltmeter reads 360 V
